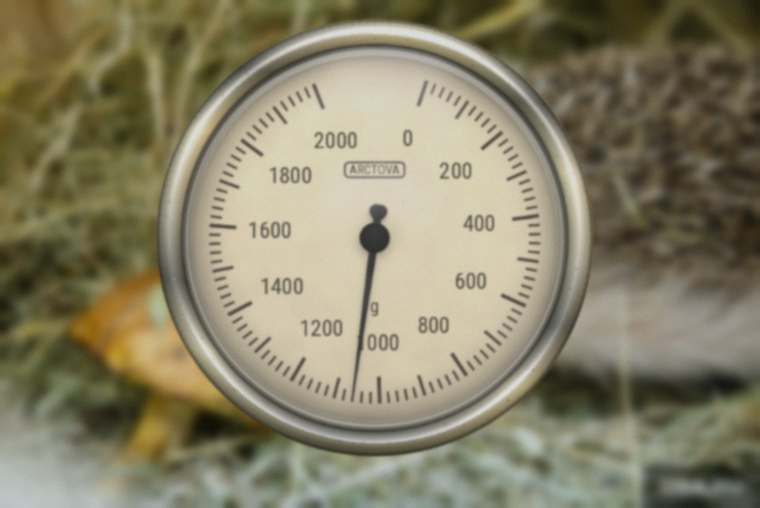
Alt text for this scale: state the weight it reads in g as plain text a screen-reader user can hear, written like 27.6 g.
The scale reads 1060 g
